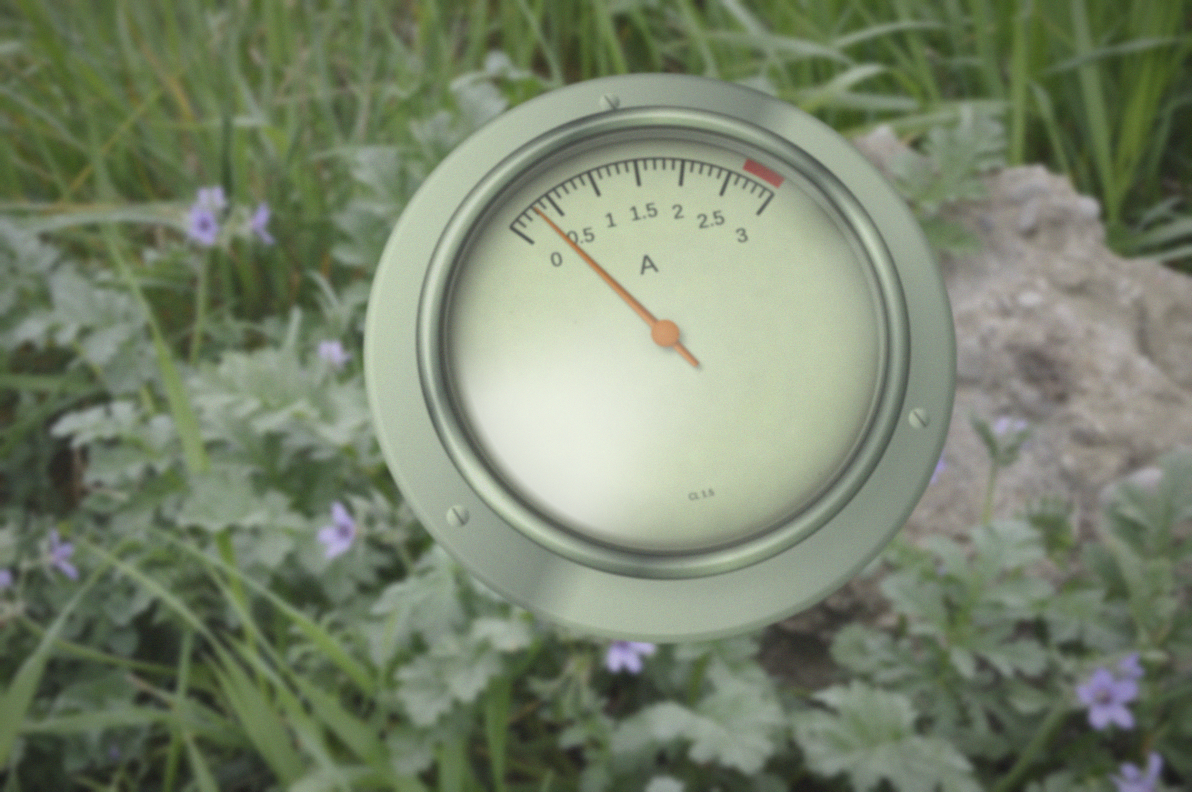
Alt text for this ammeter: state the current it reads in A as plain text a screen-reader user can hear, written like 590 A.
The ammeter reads 0.3 A
